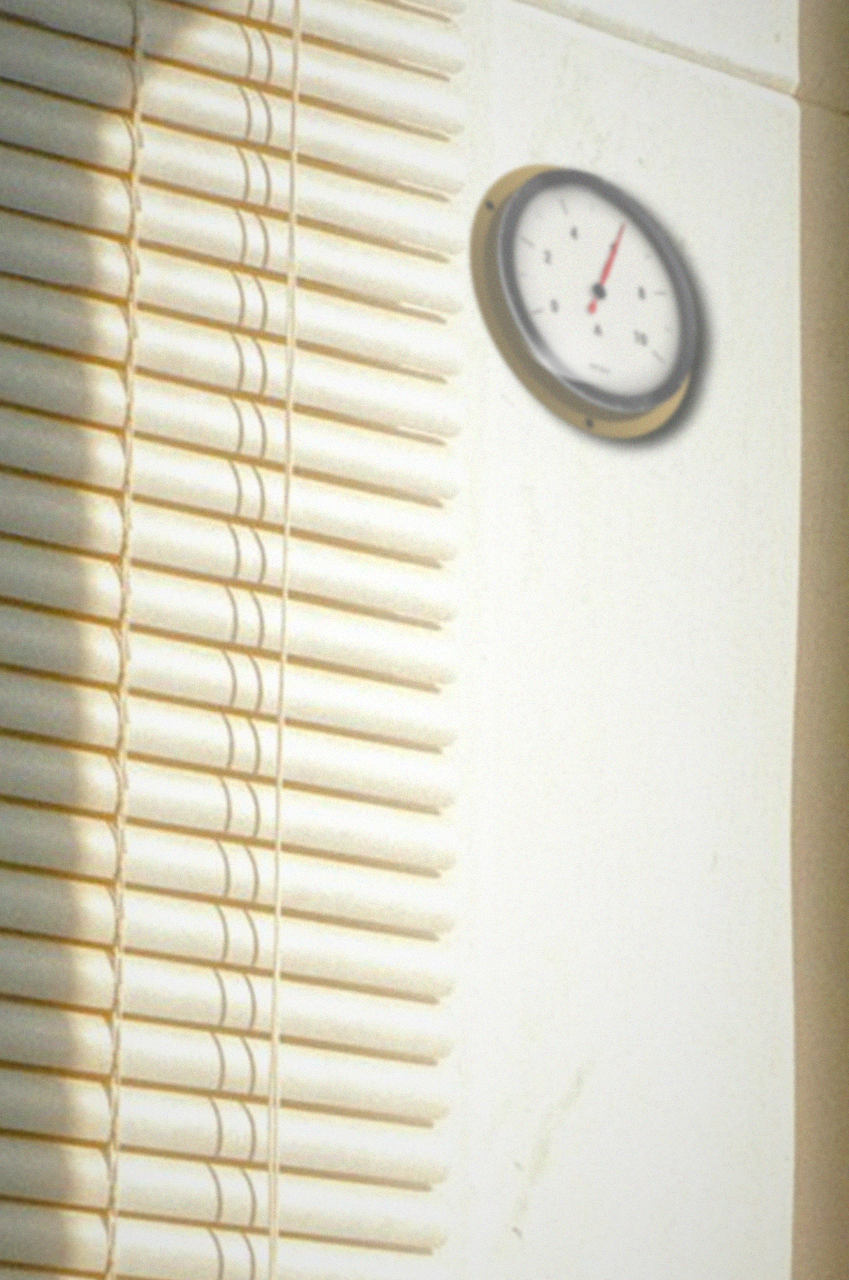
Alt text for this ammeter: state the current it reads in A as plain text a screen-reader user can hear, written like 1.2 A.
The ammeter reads 6 A
